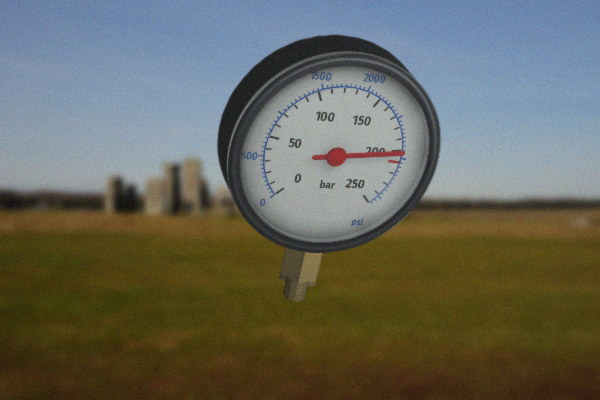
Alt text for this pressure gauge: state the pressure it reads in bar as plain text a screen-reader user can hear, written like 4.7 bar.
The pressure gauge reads 200 bar
